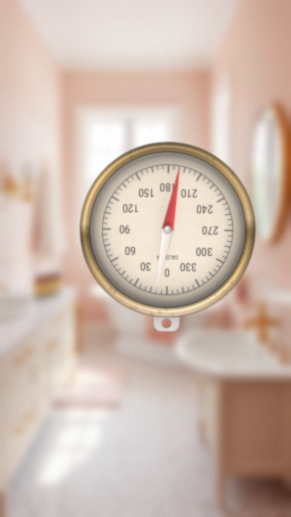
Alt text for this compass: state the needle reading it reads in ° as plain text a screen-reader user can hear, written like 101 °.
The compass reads 190 °
